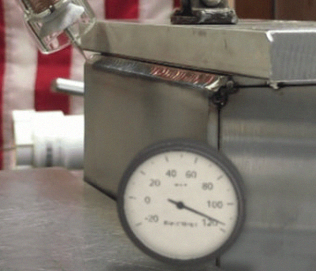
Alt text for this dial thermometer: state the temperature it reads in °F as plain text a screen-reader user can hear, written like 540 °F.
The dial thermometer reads 115 °F
